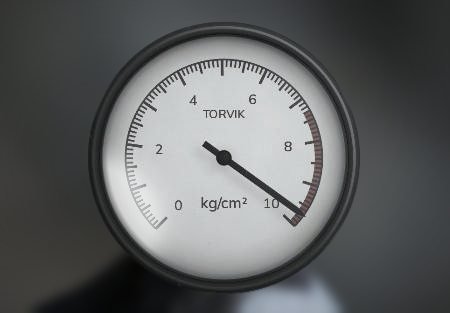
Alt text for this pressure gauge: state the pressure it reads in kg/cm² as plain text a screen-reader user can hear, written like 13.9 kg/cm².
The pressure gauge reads 9.7 kg/cm²
